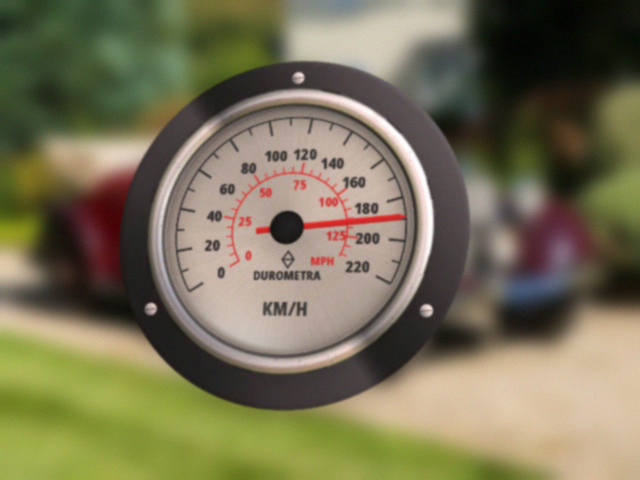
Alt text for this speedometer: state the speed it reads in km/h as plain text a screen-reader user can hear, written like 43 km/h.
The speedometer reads 190 km/h
